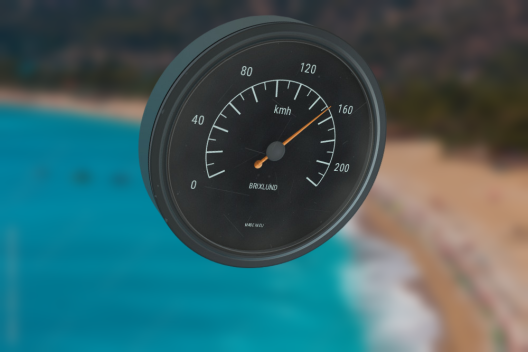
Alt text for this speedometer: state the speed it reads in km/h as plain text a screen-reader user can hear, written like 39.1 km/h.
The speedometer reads 150 km/h
